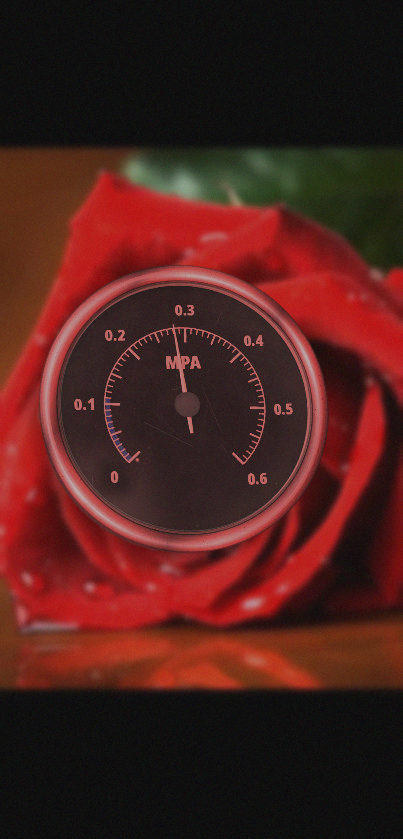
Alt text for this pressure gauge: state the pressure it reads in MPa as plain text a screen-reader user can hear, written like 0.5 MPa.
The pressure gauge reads 0.28 MPa
